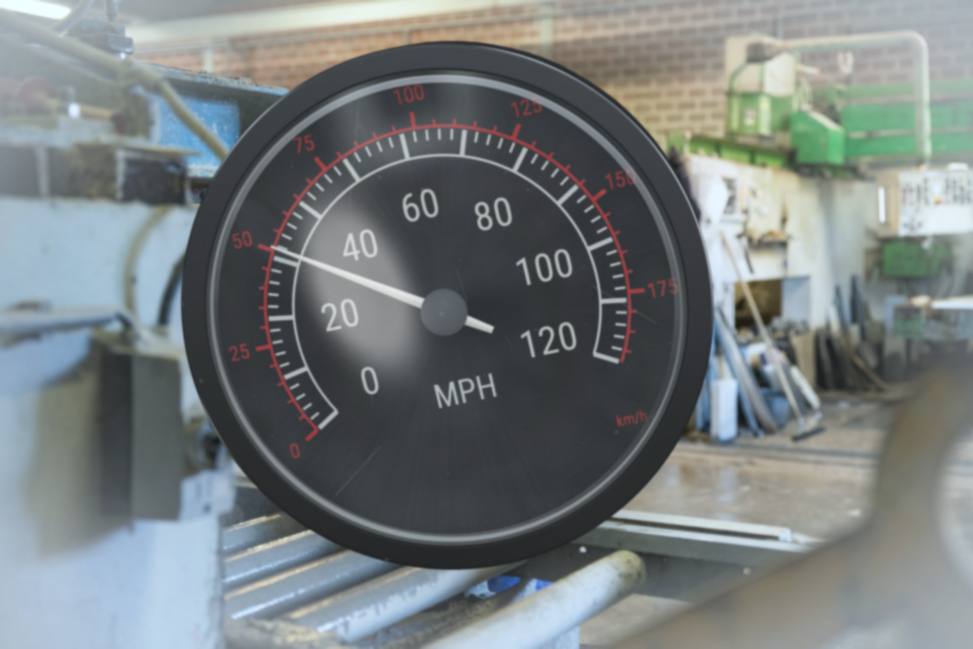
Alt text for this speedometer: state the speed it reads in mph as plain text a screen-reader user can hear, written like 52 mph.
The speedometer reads 32 mph
